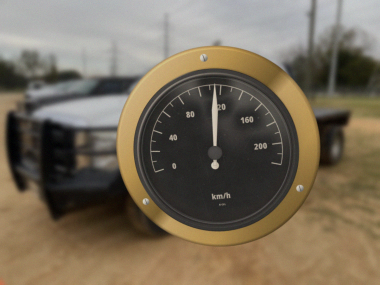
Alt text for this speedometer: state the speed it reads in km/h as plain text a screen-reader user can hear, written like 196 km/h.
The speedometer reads 115 km/h
